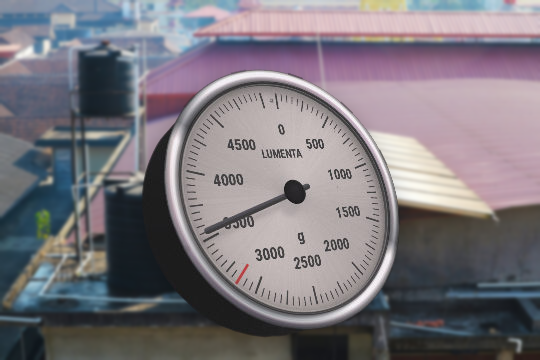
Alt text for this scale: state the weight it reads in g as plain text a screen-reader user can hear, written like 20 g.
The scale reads 3550 g
